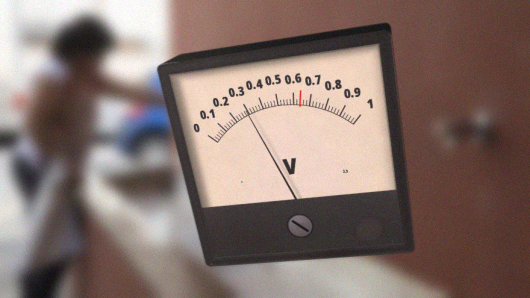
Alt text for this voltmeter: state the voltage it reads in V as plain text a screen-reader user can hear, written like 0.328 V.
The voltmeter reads 0.3 V
